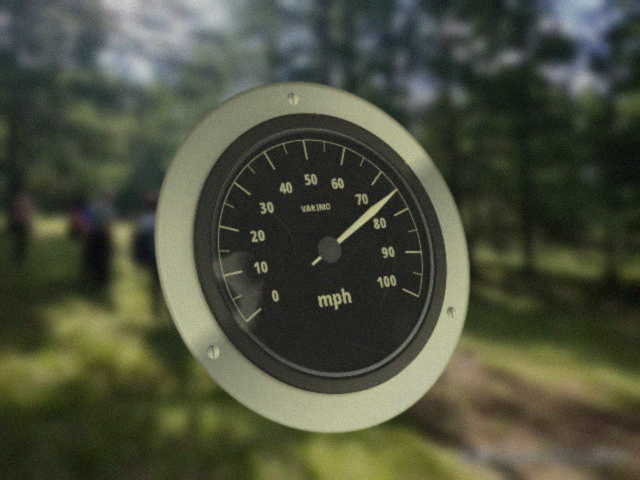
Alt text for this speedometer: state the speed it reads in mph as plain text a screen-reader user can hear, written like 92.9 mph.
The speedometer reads 75 mph
